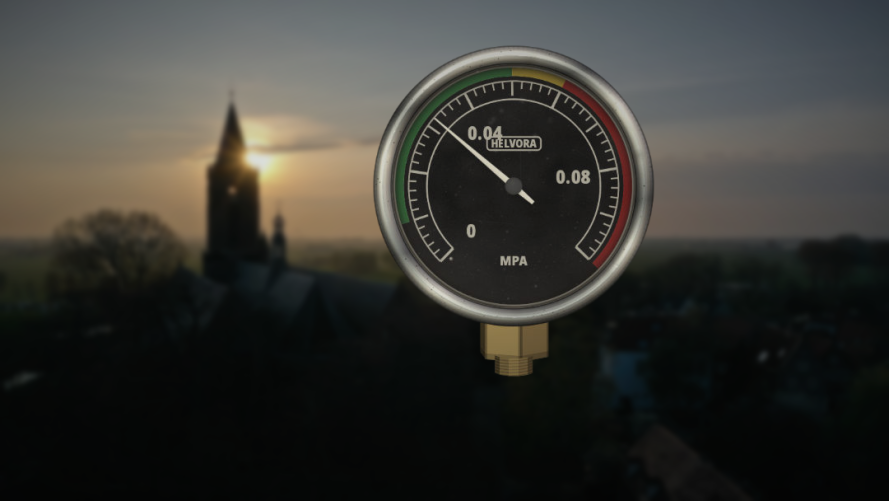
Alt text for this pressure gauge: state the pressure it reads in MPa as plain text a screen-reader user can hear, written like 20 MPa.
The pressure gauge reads 0.032 MPa
